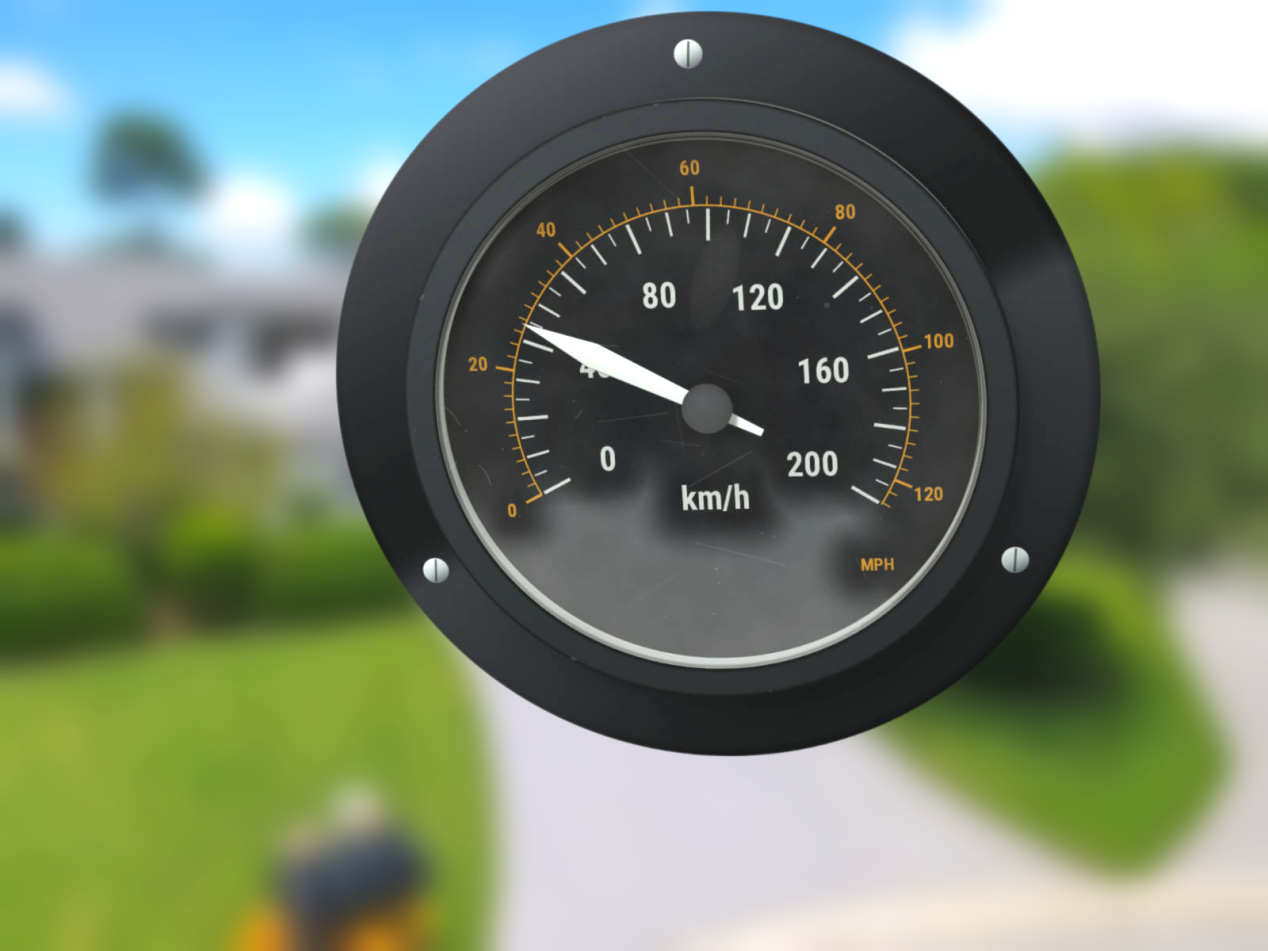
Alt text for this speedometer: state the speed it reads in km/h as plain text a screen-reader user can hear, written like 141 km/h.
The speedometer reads 45 km/h
